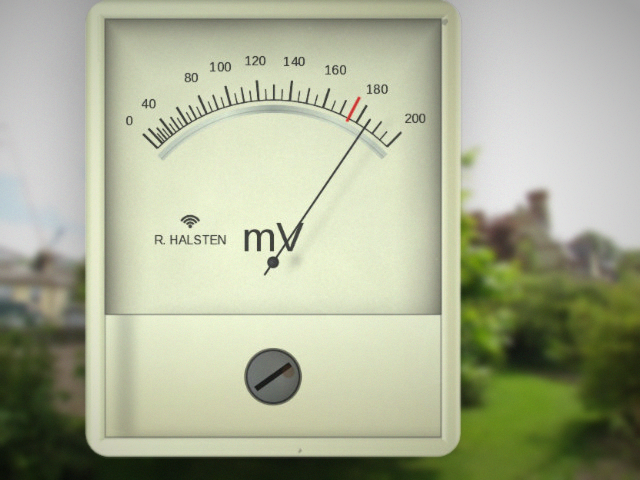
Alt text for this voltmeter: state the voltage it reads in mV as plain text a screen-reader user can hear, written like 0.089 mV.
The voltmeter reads 185 mV
